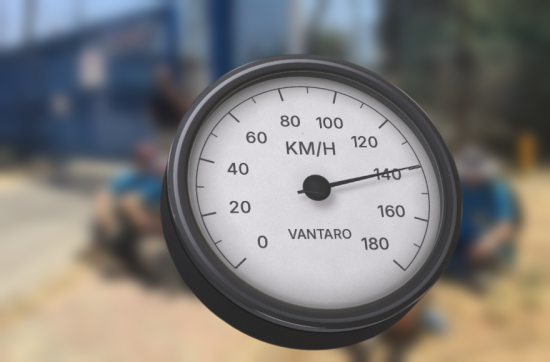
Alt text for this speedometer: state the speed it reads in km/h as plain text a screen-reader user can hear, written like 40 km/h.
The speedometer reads 140 km/h
